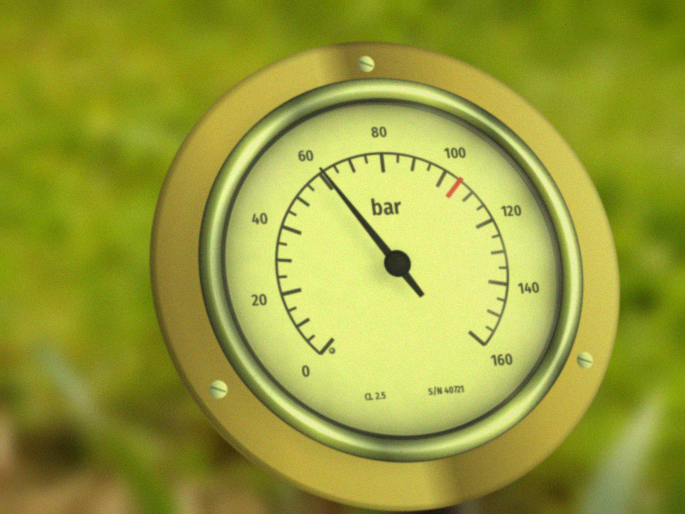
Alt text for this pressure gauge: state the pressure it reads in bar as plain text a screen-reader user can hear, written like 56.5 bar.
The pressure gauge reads 60 bar
